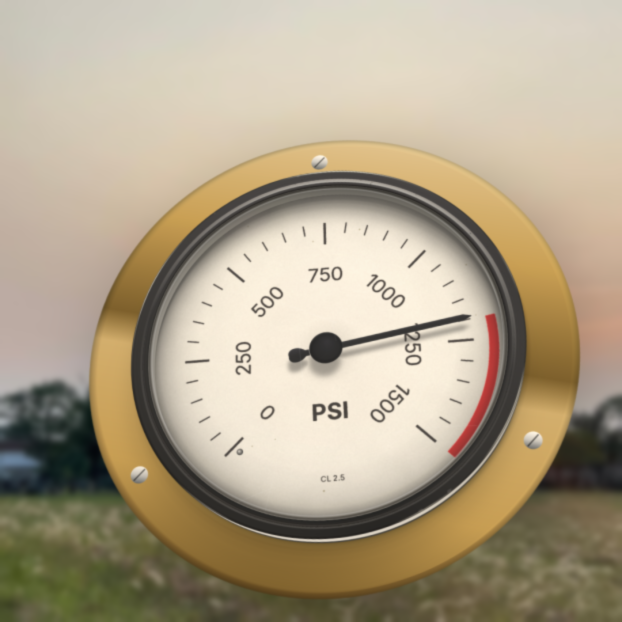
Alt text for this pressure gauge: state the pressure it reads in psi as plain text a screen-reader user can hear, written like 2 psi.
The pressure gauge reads 1200 psi
